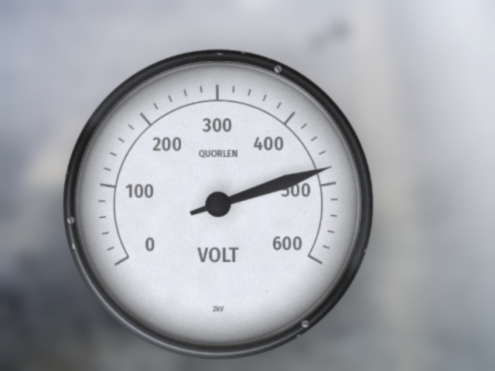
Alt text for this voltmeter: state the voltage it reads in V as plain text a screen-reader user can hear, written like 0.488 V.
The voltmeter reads 480 V
